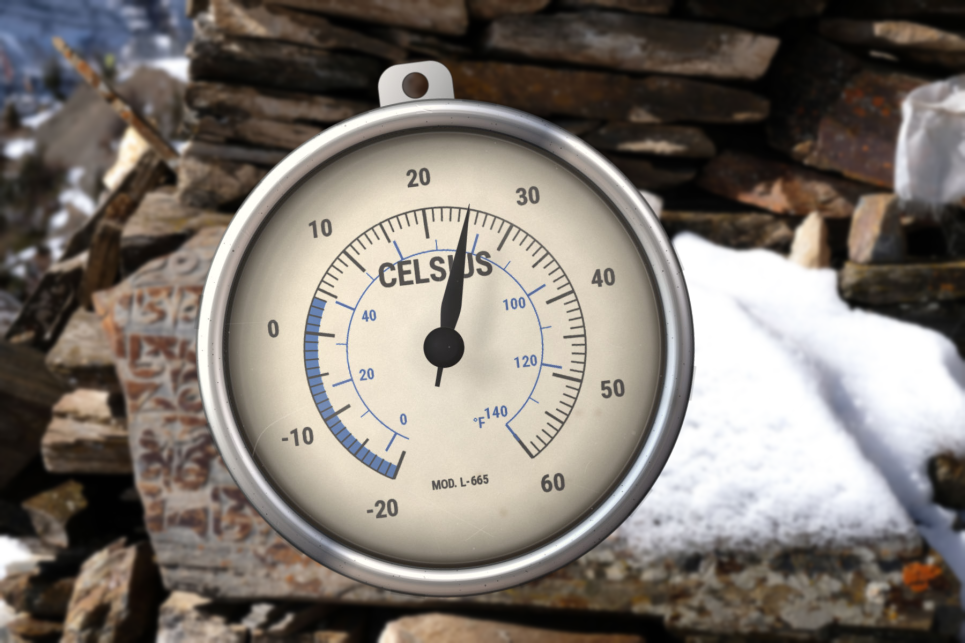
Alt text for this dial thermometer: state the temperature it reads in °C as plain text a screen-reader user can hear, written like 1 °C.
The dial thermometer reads 25 °C
